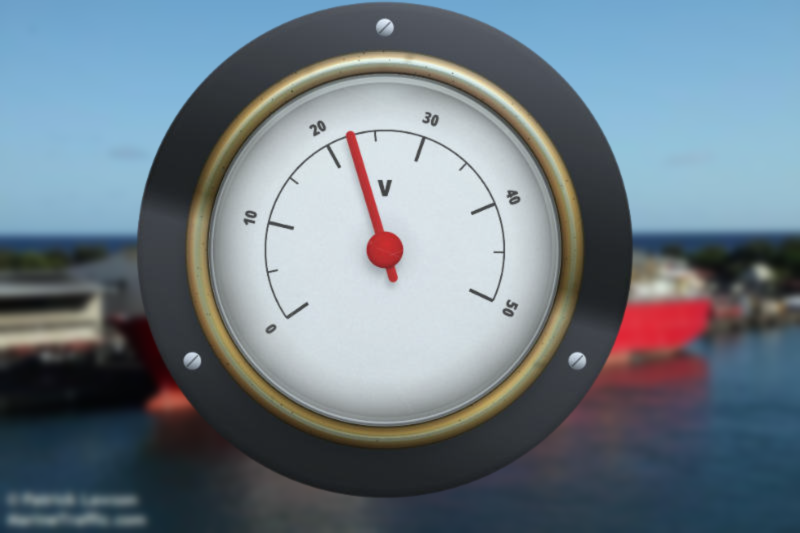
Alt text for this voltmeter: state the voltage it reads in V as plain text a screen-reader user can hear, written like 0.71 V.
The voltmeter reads 22.5 V
